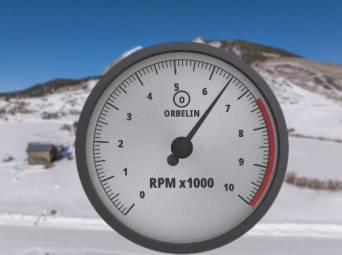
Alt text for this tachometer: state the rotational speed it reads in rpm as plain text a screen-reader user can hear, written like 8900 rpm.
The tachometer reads 6500 rpm
